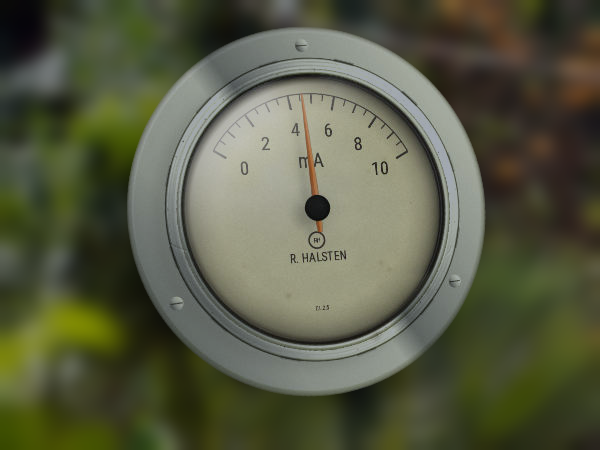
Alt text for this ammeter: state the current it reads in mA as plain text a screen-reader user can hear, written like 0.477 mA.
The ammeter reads 4.5 mA
